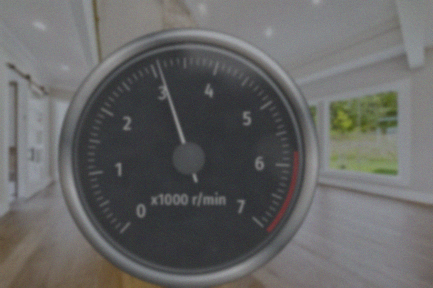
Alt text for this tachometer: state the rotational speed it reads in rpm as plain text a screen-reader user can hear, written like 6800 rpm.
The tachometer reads 3100 rpm
